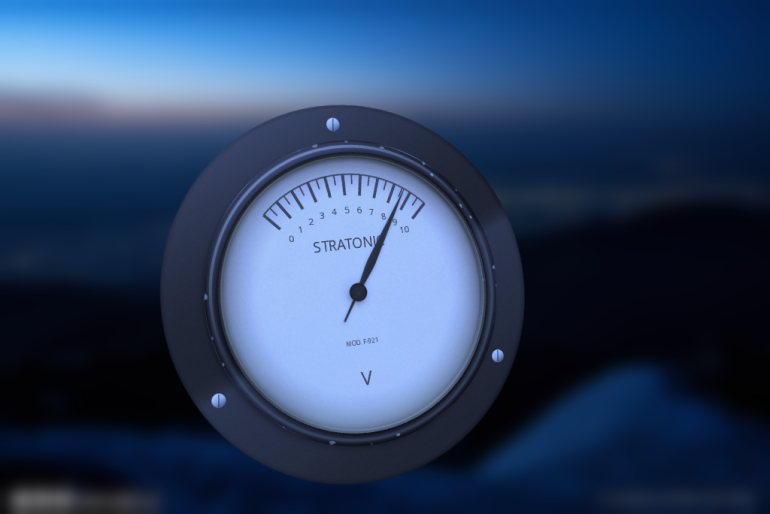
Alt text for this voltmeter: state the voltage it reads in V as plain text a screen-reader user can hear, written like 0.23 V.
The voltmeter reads 8.5 V
